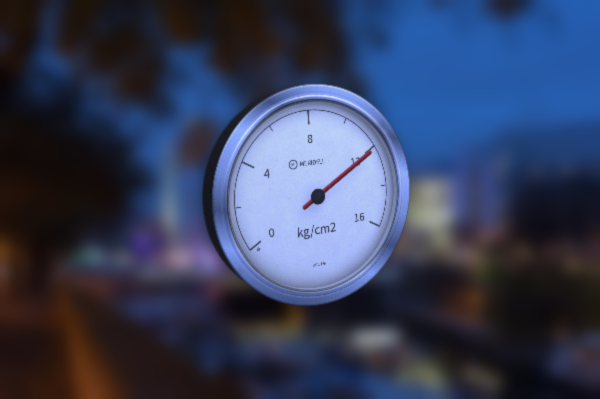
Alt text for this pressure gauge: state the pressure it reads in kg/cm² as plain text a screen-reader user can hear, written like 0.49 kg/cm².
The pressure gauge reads 12 kg/cm²
